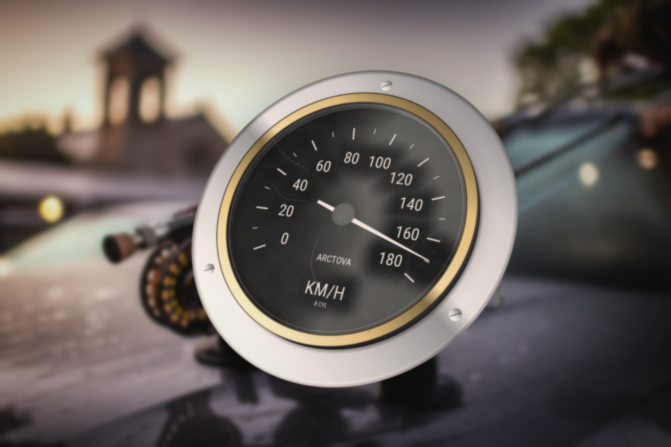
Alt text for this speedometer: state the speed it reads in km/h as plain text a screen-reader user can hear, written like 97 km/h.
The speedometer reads 170 km/h
